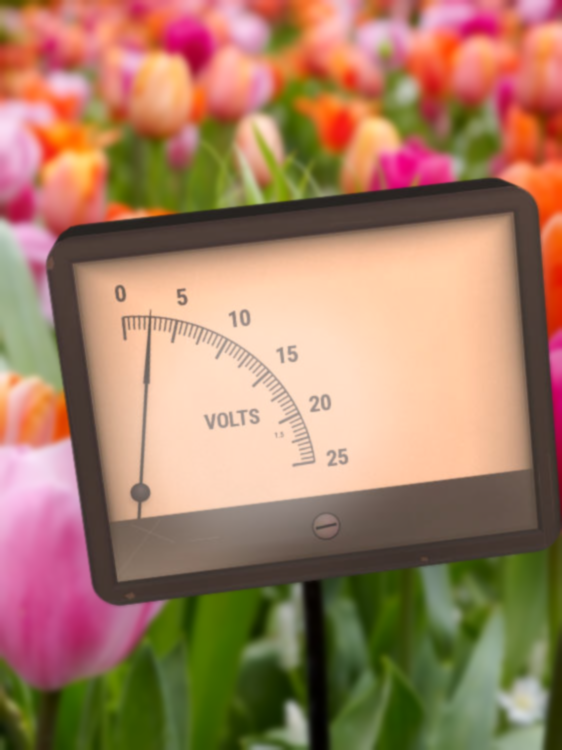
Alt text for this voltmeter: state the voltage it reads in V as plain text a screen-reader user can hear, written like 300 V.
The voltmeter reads 2.5 V
